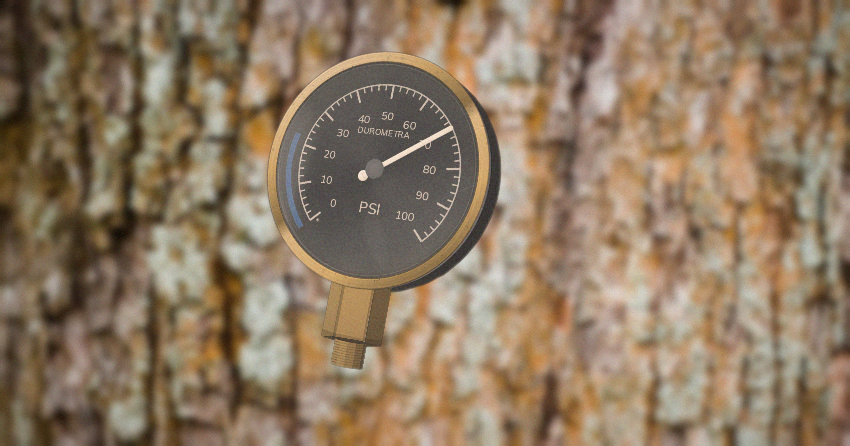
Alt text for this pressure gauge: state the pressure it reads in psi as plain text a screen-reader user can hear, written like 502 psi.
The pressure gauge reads 70 psi
